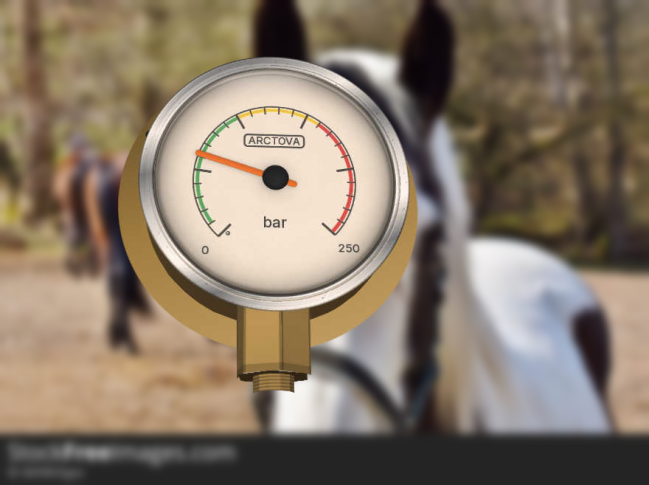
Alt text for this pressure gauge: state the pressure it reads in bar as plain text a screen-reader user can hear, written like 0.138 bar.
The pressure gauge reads 60 bar
